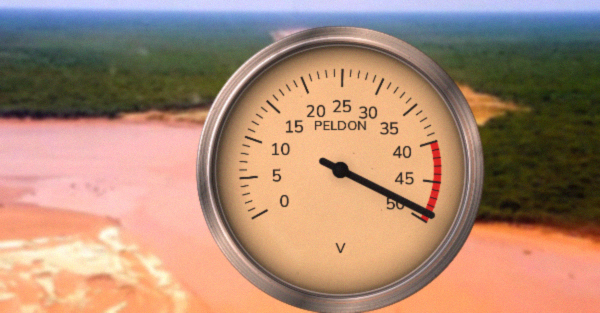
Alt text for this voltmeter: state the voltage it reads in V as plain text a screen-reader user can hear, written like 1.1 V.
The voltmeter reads 49 V
